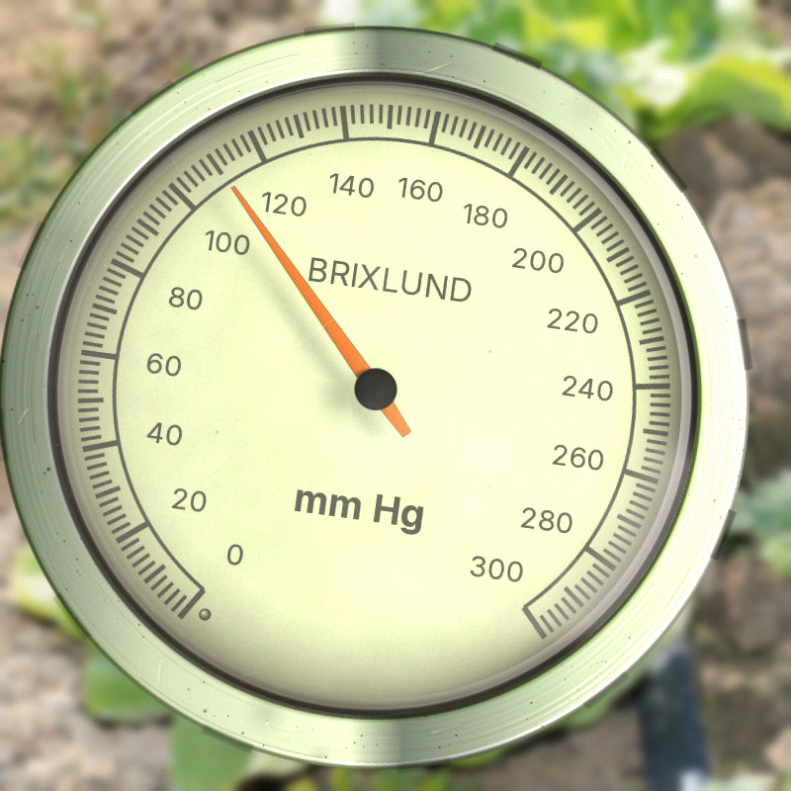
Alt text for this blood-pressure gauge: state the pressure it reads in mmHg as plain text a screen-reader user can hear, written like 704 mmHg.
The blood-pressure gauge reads 110 mmHg
